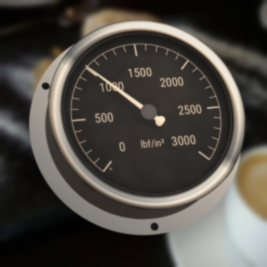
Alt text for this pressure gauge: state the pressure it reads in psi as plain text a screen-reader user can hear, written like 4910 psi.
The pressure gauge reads 1000 psi
